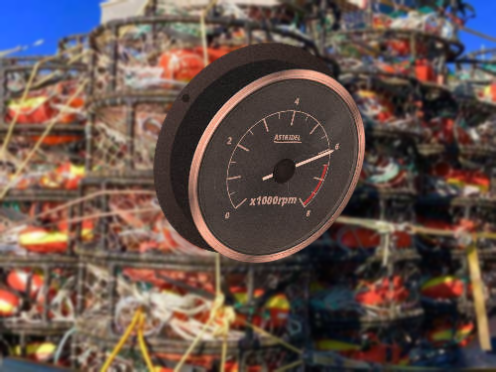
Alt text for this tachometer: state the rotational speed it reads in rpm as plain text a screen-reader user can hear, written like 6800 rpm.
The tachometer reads 6000 rpm
